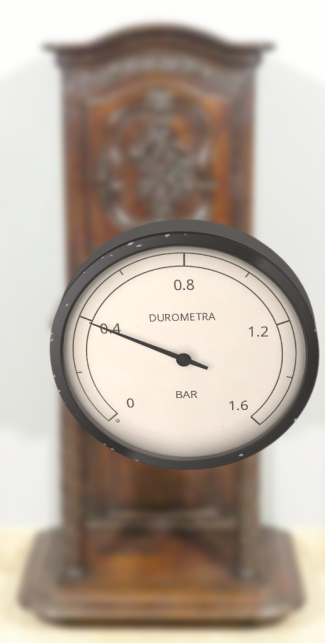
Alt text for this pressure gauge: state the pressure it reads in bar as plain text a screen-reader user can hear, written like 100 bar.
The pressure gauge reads 0.4 bar
